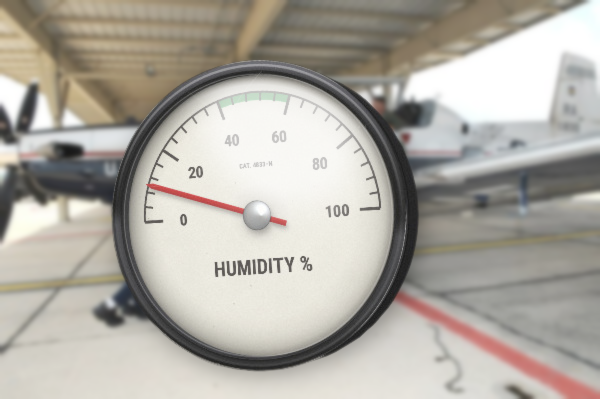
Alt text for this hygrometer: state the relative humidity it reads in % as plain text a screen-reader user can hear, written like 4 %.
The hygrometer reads 10 %
